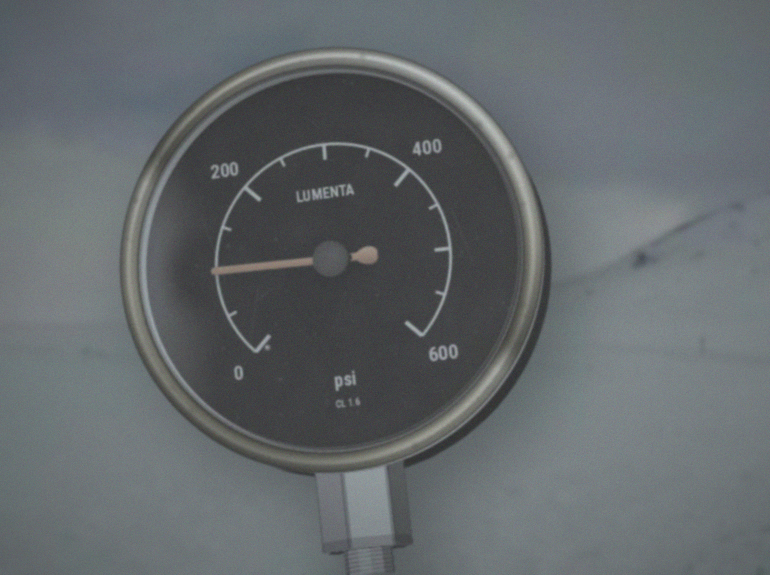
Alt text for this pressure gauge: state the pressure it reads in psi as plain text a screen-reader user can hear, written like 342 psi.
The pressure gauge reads 100 psi
